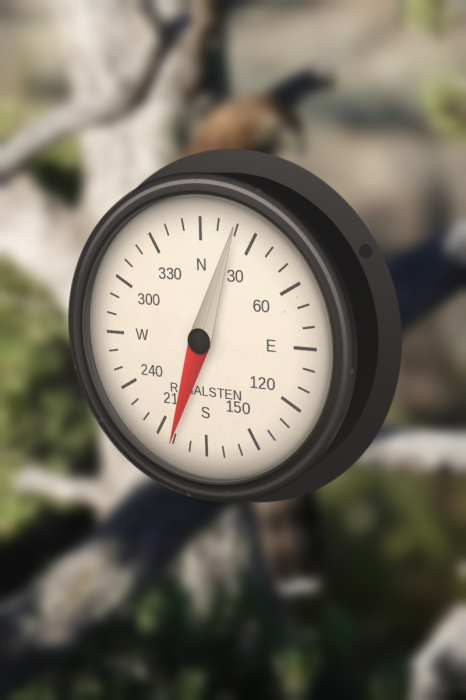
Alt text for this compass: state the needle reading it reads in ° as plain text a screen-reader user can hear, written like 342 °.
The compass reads 200 °
